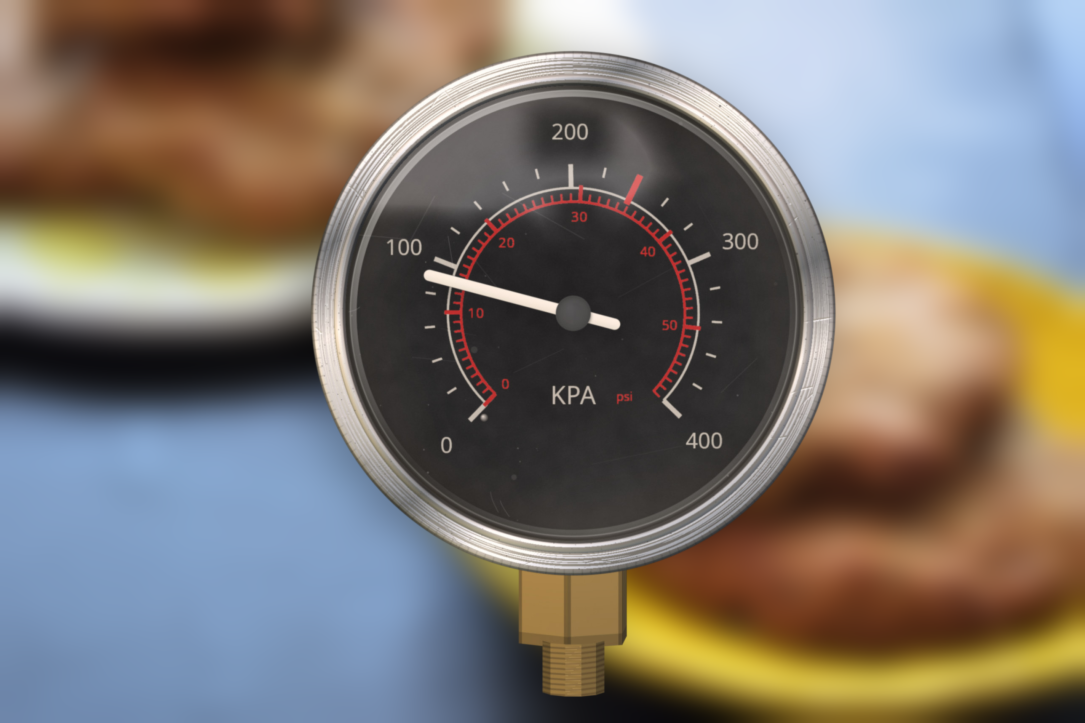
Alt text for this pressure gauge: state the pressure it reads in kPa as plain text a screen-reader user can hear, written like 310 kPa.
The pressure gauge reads 90 kPa
